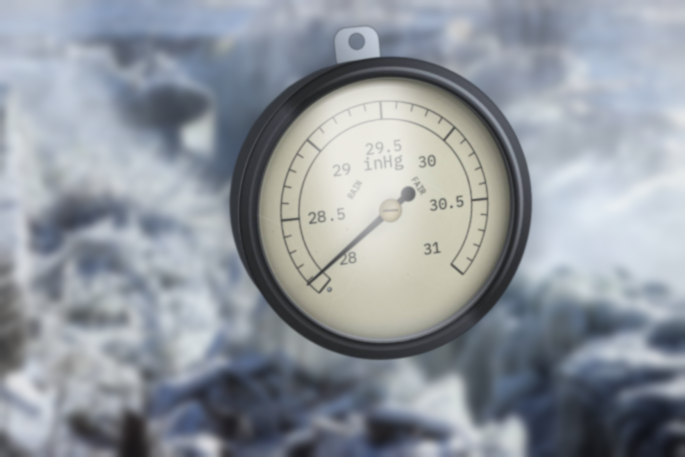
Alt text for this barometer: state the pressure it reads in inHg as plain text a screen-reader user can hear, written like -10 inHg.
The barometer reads 28.1 inHg
